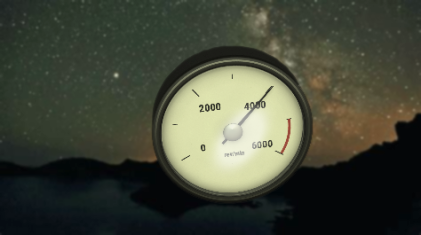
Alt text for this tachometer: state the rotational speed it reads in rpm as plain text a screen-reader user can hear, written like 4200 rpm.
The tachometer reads 4000 rpm
